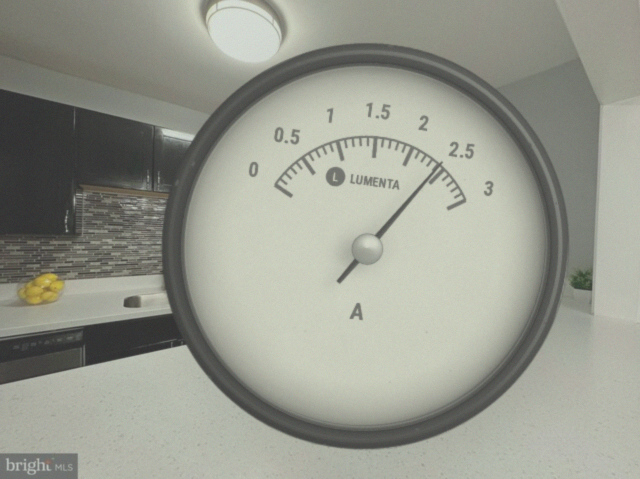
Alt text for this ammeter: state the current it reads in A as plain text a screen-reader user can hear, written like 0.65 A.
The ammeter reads 2.4 A
